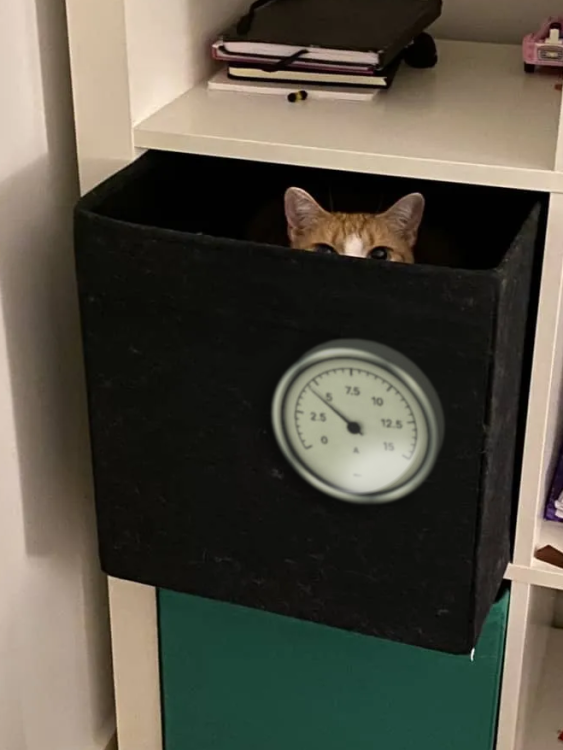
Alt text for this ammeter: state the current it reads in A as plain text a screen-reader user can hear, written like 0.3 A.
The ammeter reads 4.5 A
